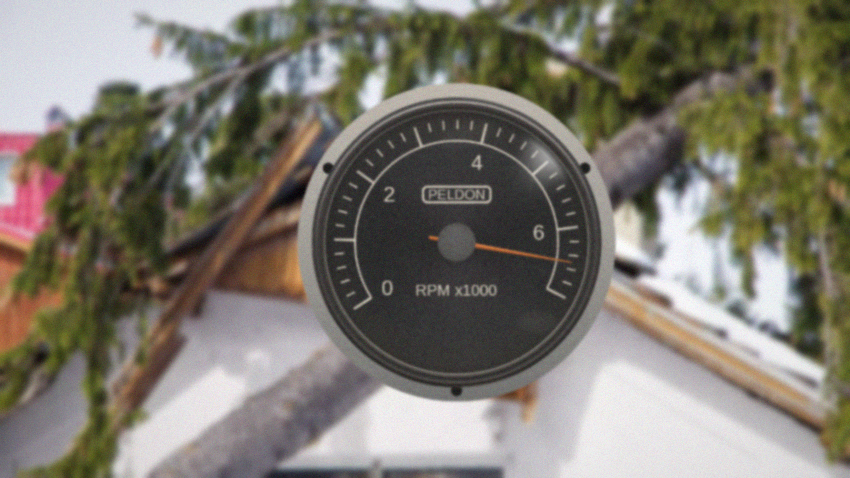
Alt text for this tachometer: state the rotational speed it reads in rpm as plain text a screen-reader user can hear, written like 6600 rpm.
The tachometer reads 6500 rpm
